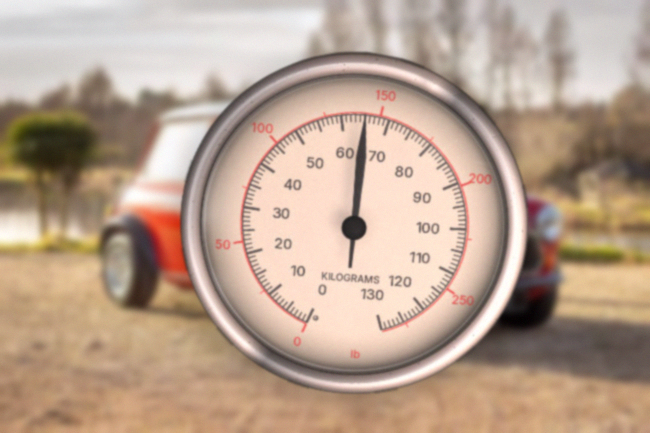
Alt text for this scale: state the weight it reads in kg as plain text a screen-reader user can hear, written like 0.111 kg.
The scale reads 65 kg
